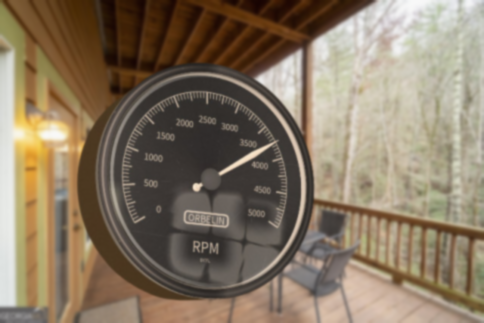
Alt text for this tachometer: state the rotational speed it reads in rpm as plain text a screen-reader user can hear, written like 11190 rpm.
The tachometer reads 3750 rpm
